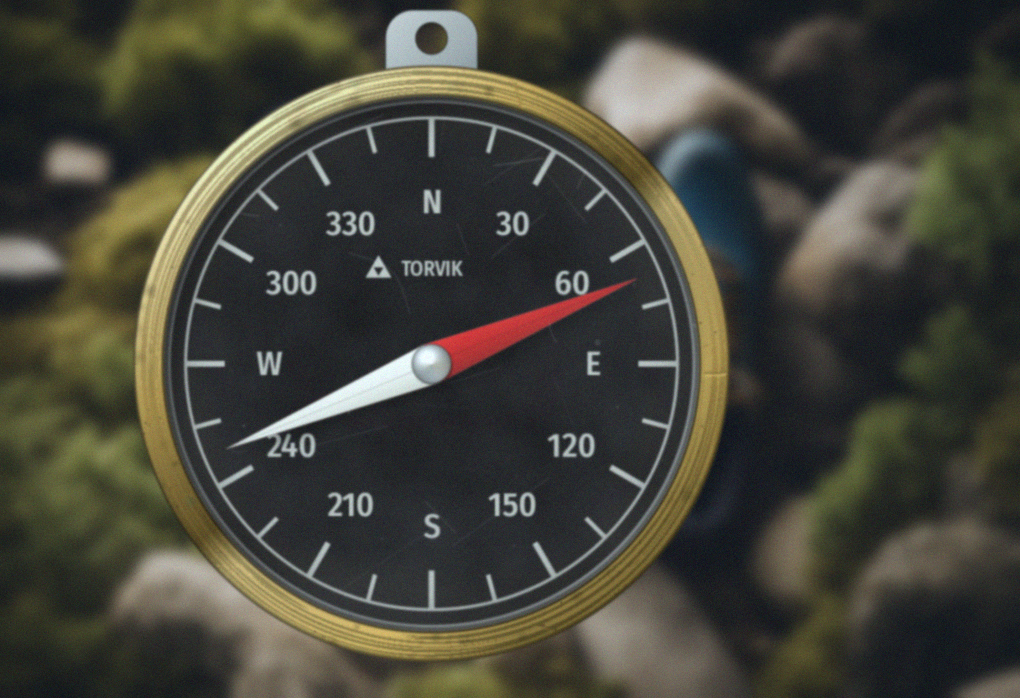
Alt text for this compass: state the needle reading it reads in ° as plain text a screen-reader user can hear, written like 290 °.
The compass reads 67.5 °
